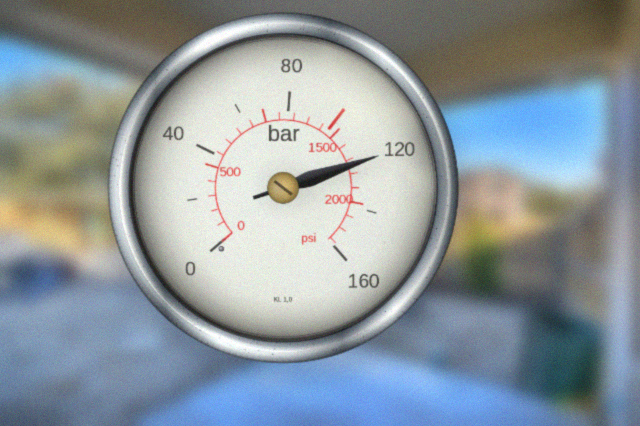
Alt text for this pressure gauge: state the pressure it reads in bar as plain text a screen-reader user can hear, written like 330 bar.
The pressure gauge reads 120 bar
